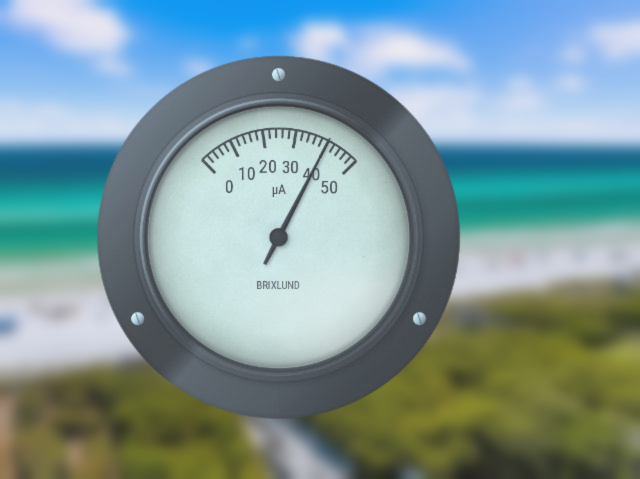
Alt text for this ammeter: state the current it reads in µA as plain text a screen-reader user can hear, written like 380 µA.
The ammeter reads 40 µA
